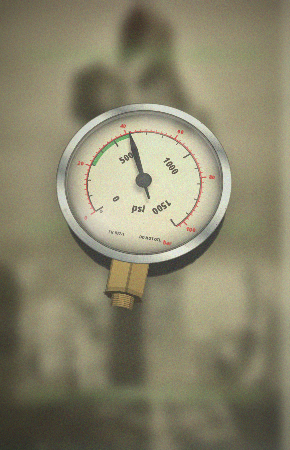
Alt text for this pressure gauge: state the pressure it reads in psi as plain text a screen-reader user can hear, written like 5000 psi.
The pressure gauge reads 600 psi
